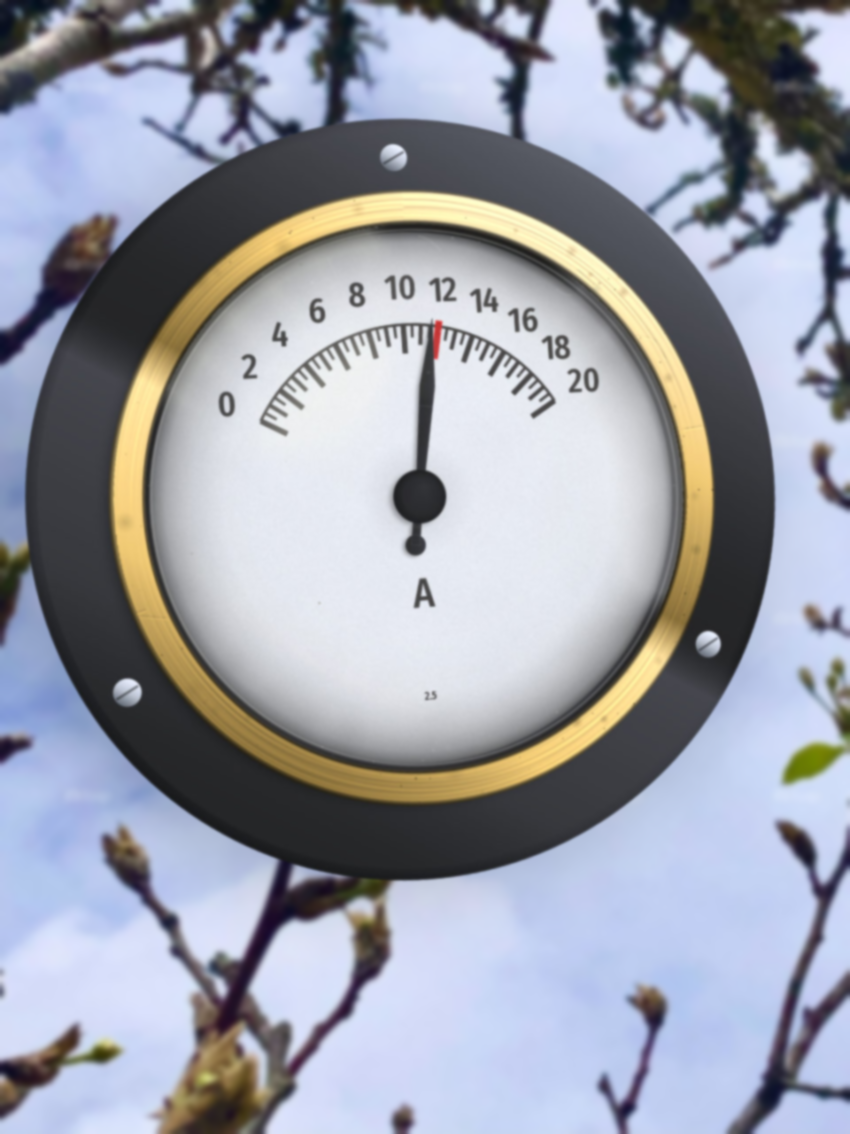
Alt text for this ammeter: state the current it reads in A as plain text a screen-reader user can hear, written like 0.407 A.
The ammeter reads 11.5 A
